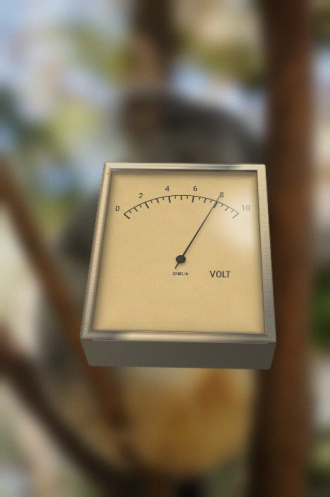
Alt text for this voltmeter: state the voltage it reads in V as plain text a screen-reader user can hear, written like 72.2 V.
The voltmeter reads 8 V
